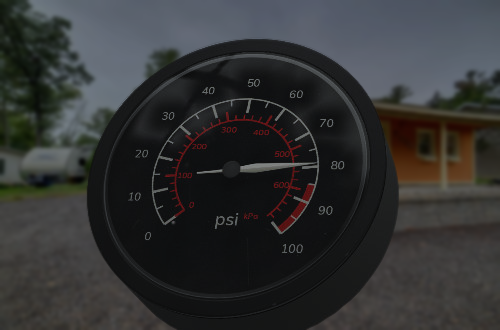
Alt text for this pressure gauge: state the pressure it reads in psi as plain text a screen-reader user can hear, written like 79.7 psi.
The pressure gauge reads 80 psi
